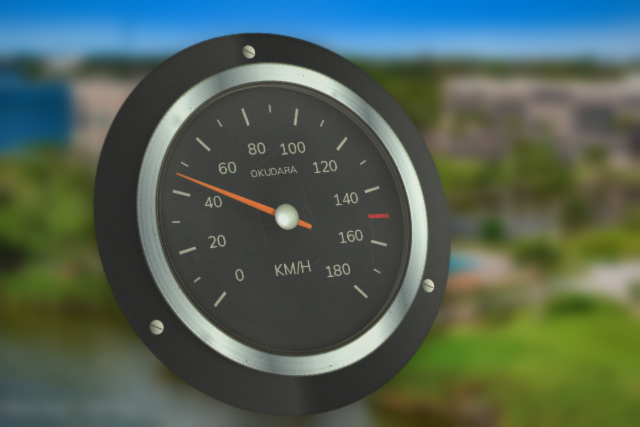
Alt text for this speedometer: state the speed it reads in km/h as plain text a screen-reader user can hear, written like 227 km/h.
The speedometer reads 45 km/h
